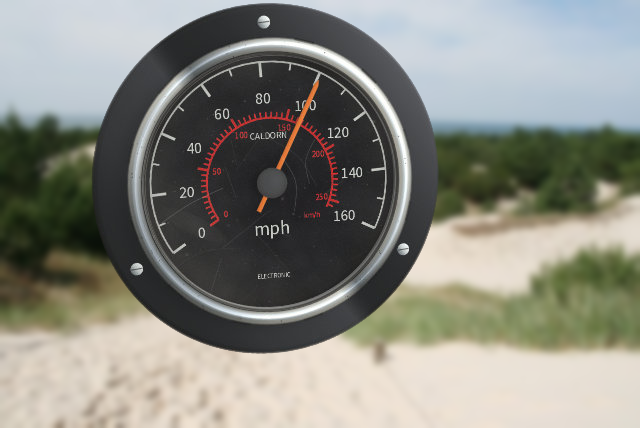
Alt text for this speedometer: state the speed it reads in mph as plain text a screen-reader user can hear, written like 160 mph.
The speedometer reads 100 mph
